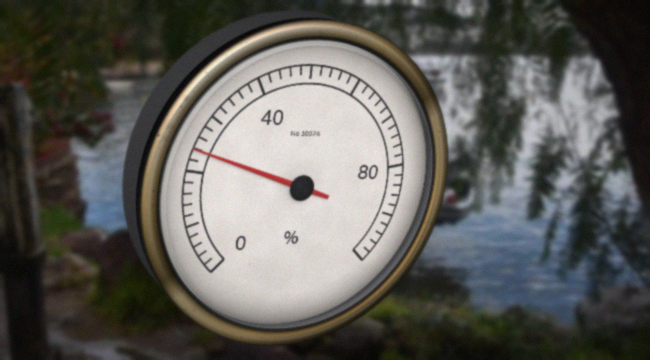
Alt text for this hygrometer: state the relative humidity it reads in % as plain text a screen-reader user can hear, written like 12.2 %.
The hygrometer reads 24 %
